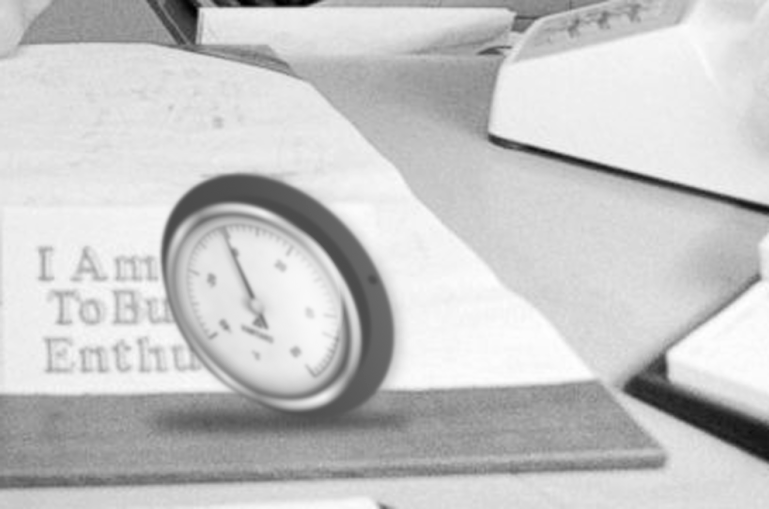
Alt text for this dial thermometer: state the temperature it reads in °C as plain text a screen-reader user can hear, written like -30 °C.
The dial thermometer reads 0 °C
